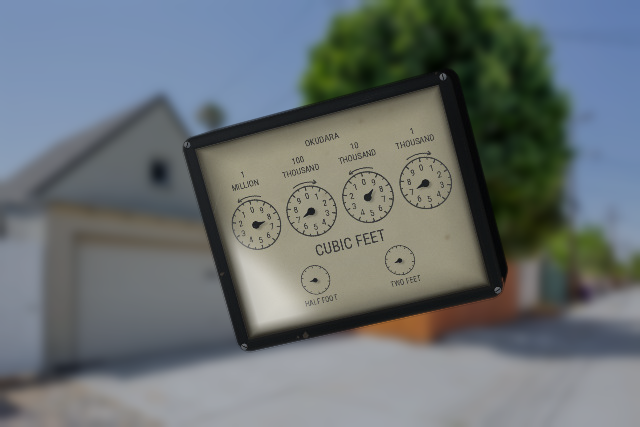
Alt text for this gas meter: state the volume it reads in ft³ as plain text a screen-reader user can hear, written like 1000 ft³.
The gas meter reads 768700 ft³
